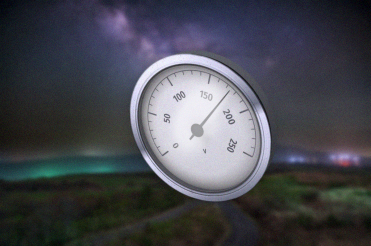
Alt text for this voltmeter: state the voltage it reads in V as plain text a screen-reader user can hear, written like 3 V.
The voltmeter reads 175 V
